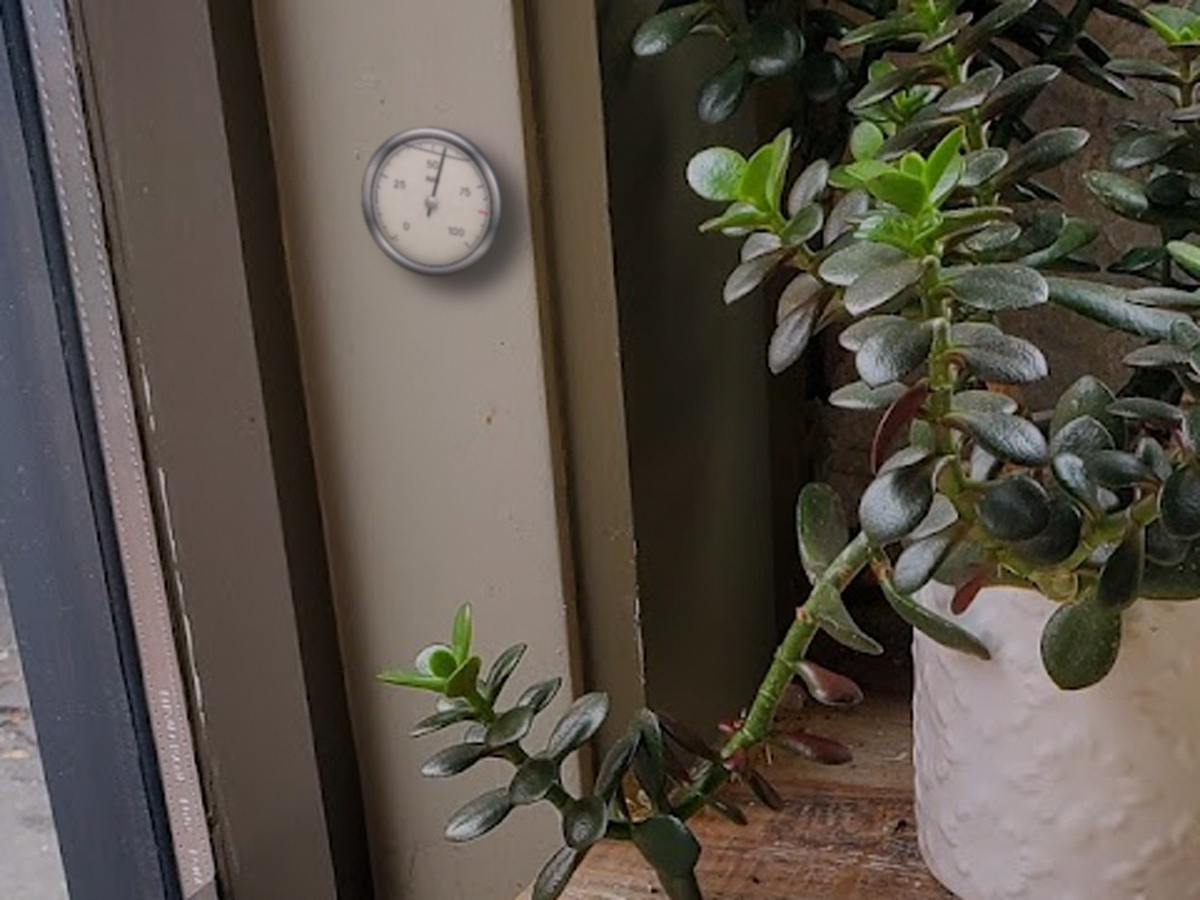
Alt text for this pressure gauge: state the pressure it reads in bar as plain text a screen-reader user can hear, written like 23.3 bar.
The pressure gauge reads 55 bar
